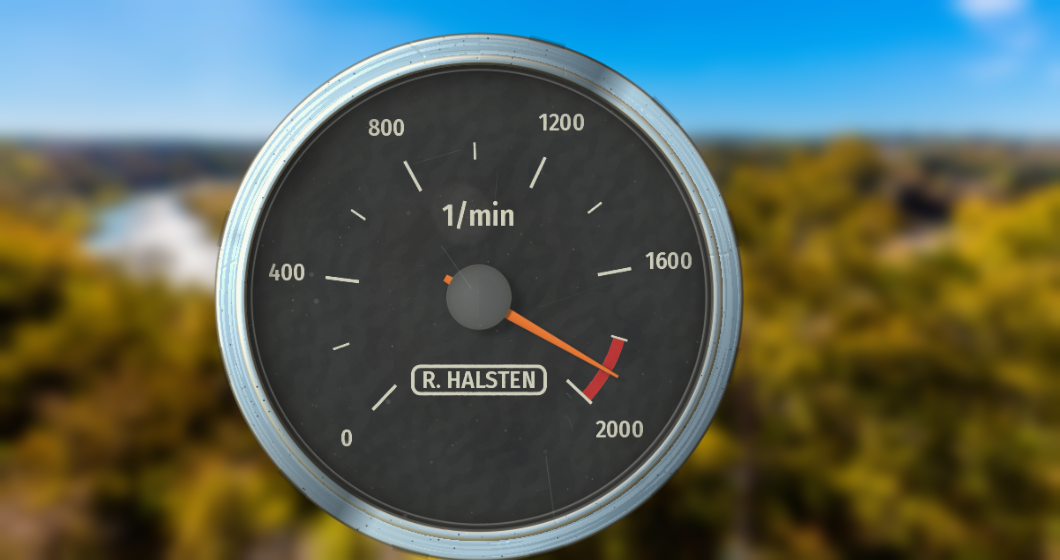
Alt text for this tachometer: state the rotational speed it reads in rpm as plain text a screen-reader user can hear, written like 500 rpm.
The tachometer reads 1900 rpm
